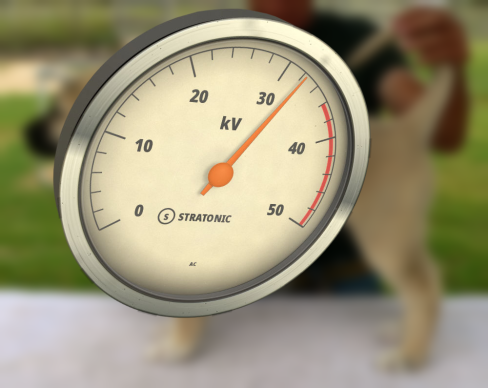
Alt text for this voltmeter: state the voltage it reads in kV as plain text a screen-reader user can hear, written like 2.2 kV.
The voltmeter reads 32 kV
